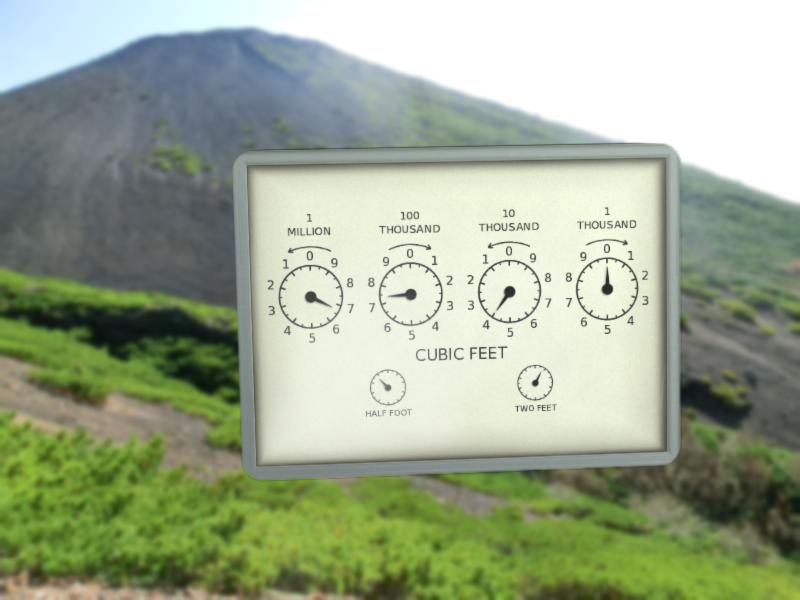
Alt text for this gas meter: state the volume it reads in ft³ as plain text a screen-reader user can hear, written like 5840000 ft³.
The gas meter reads 674000 ft³
